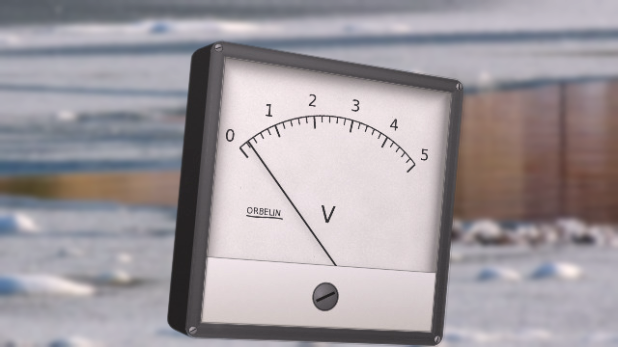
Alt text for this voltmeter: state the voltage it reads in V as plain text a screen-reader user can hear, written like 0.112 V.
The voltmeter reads 0.2 V
